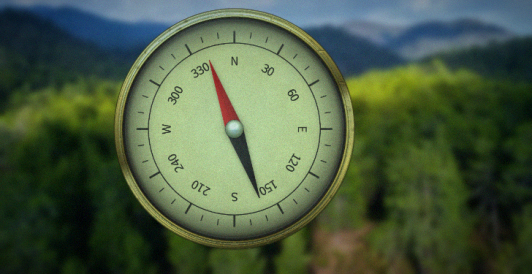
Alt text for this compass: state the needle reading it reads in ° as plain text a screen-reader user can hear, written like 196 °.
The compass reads 340 °
